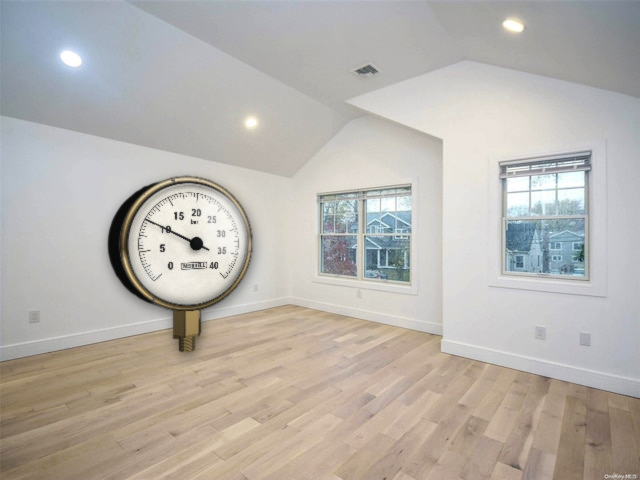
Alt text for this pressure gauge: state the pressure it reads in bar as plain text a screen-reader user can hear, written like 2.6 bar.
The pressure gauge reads 10 bar
